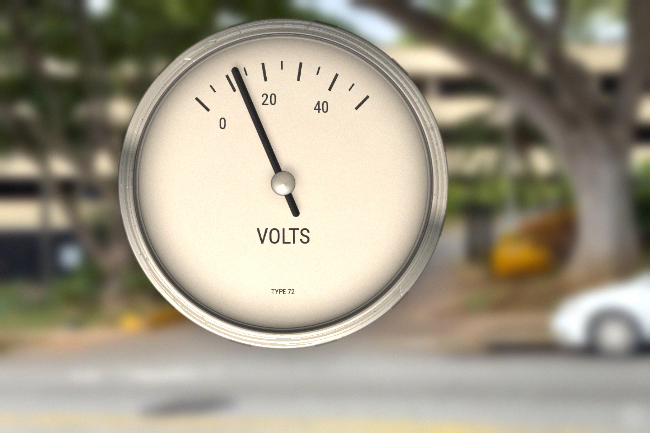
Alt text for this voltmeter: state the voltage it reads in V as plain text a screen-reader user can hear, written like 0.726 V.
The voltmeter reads 12.5 V
